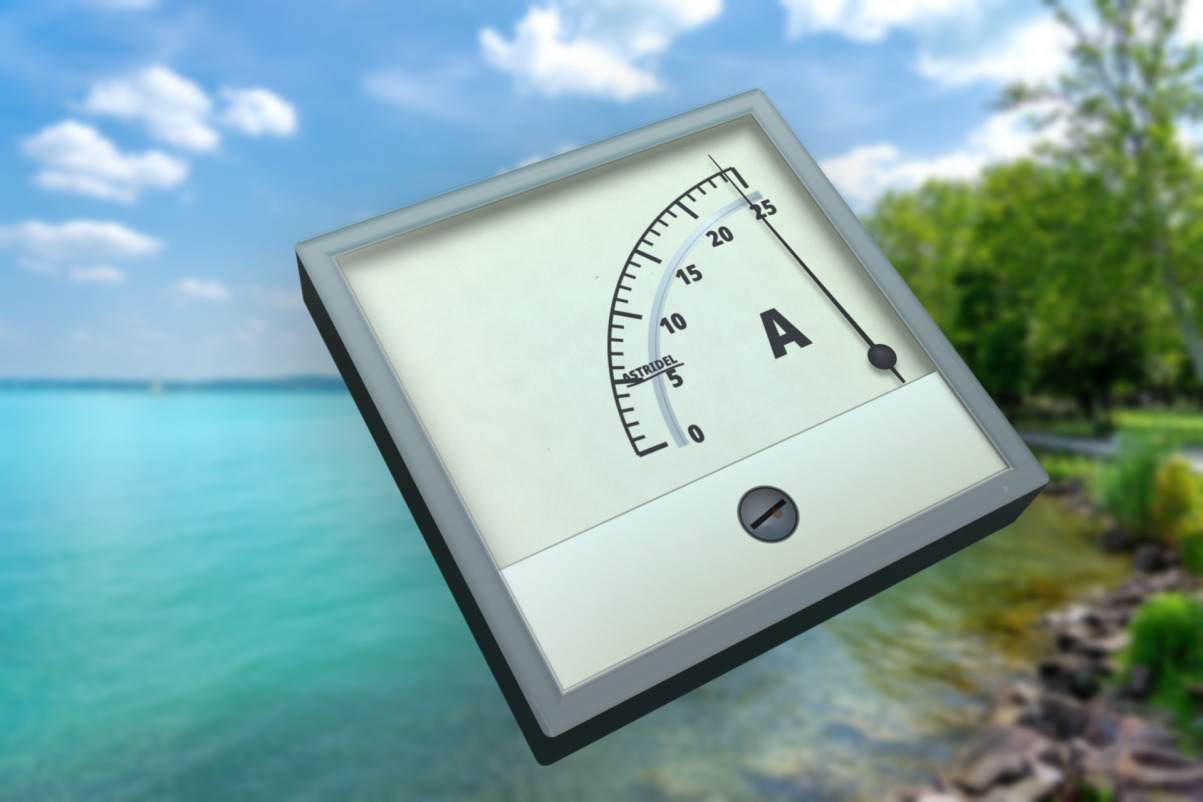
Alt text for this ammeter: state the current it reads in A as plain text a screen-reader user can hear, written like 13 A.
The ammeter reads 24 A
